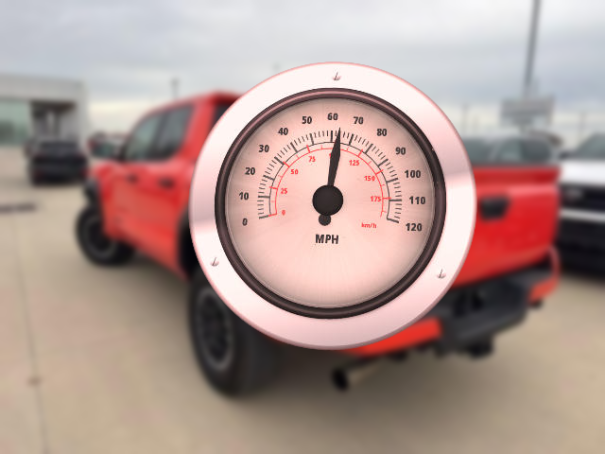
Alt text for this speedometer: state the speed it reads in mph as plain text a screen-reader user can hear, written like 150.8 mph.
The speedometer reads 64 mph
